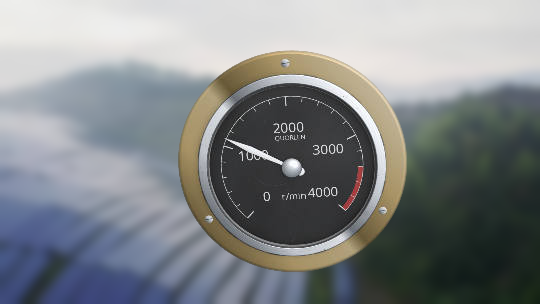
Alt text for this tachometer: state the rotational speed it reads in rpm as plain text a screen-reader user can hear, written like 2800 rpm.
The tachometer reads 1100 rpm
